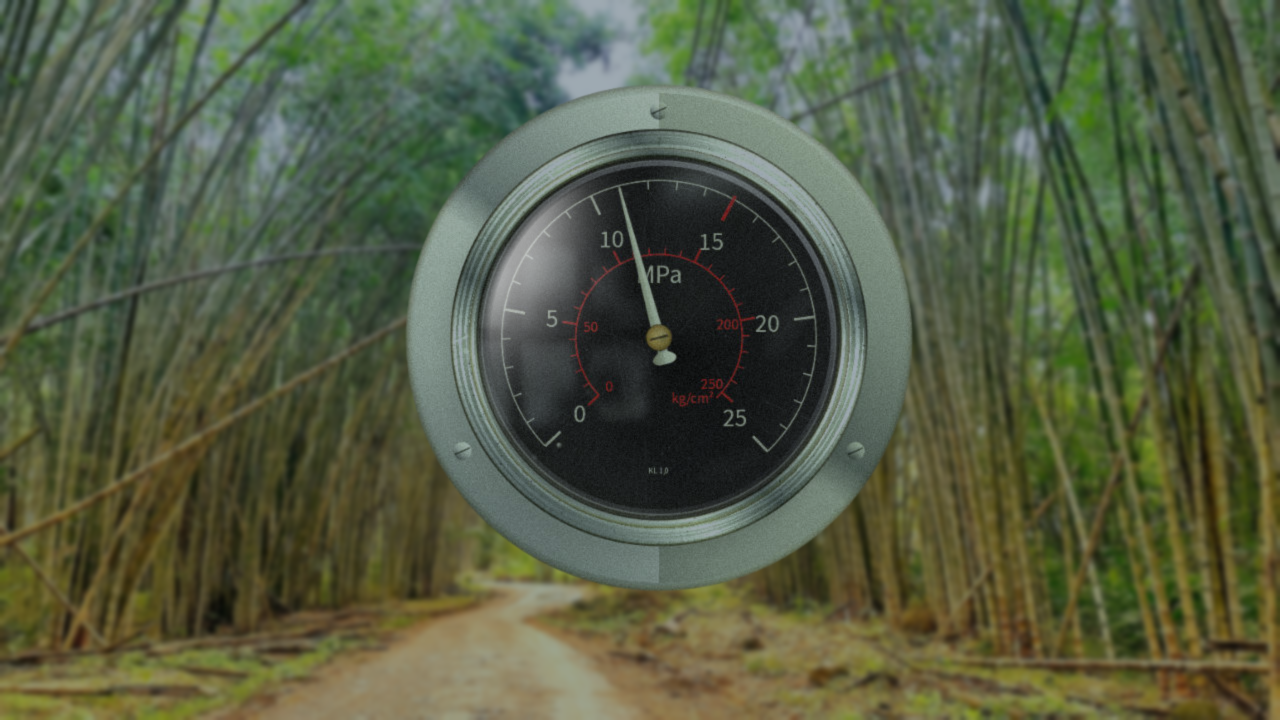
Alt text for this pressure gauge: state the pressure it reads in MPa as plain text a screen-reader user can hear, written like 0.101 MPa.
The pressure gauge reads 11 MPa
